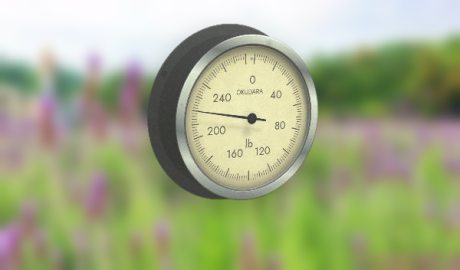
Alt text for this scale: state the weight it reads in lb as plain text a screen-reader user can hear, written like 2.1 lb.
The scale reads 220 lb
